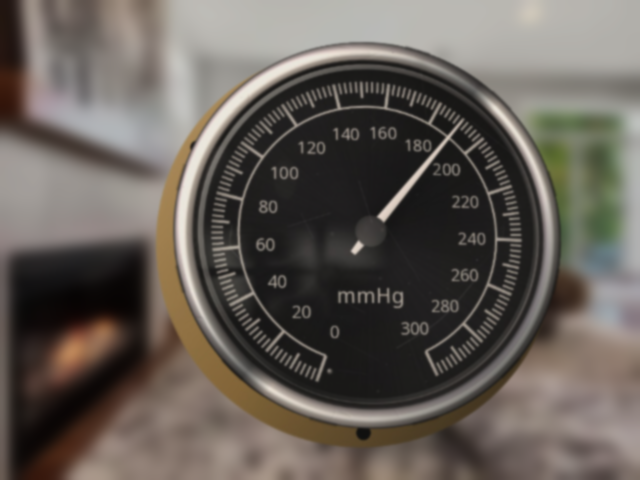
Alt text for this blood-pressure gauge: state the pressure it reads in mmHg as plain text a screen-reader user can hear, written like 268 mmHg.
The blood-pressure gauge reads 190 mmHg
